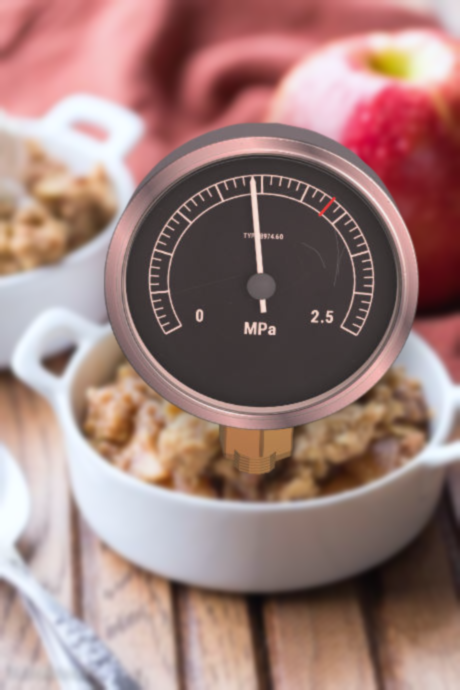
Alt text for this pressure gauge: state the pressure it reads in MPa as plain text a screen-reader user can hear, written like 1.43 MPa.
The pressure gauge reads 1.2 MPa
